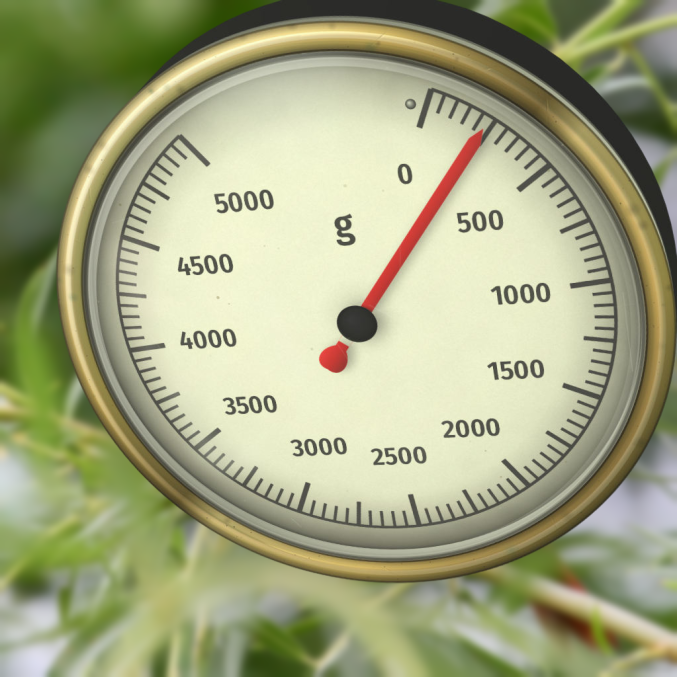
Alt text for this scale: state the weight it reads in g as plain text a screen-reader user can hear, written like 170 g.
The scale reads 225 g
